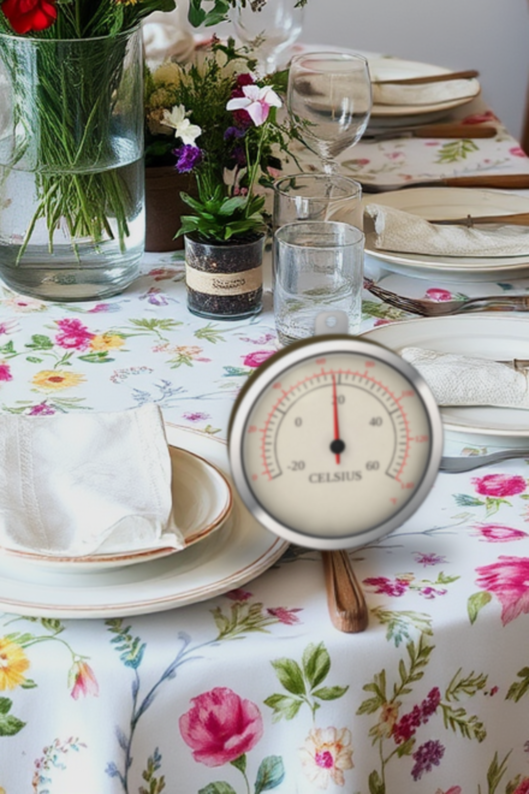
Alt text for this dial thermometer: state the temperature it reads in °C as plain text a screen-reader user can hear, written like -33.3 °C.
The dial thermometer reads 18 °C
